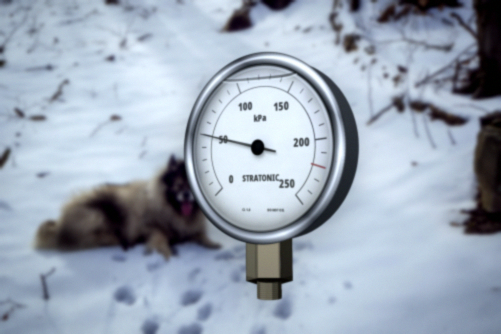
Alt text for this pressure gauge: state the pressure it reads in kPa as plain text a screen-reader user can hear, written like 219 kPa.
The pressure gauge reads 50 kPa
